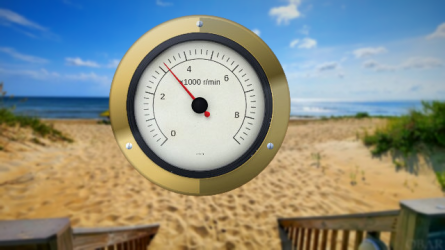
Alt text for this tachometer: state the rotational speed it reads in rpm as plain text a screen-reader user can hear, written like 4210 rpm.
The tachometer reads 3200 rpm
